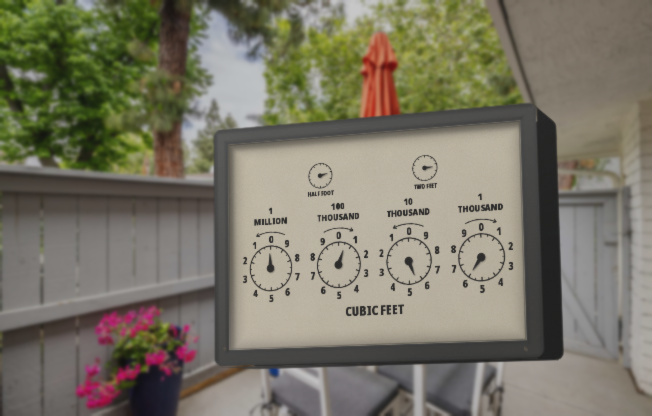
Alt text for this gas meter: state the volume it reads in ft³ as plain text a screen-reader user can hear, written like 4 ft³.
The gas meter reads 5600 ft³
